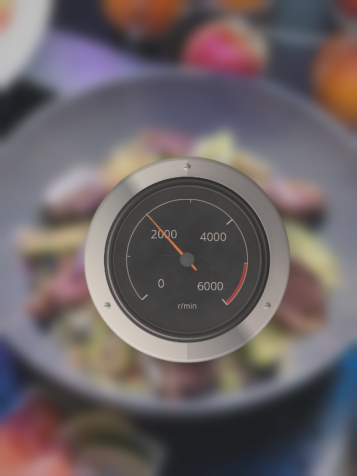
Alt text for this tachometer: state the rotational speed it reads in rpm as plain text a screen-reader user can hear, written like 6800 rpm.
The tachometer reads 2000 rpm
